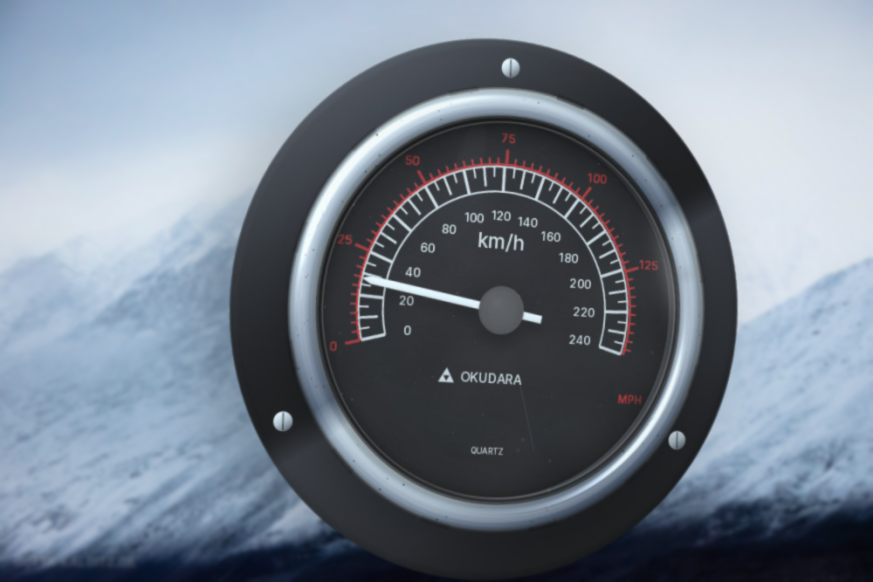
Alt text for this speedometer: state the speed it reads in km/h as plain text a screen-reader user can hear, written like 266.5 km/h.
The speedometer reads 27.5 km/h
